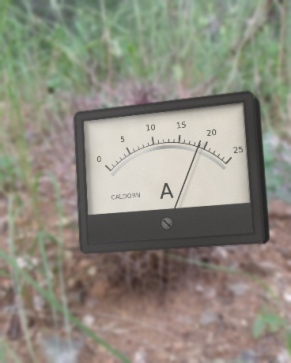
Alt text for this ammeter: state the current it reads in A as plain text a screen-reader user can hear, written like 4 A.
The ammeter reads 19 A
